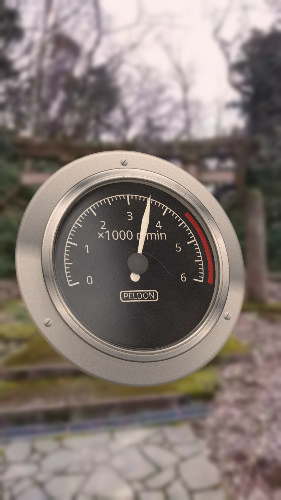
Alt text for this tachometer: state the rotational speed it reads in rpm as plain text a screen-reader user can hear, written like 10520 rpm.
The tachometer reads 3500 rpm
